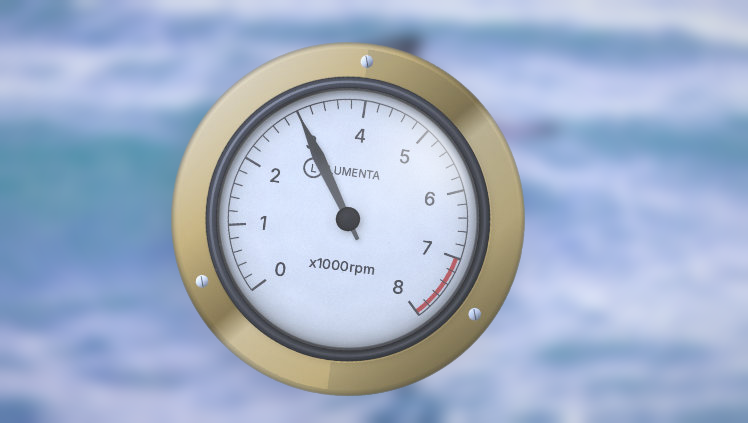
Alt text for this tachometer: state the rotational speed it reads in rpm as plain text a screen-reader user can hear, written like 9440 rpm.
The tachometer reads 3000 rpm
